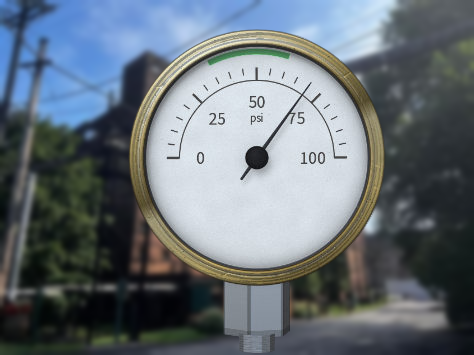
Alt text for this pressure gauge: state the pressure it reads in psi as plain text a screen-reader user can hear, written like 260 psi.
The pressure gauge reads 70 psi
